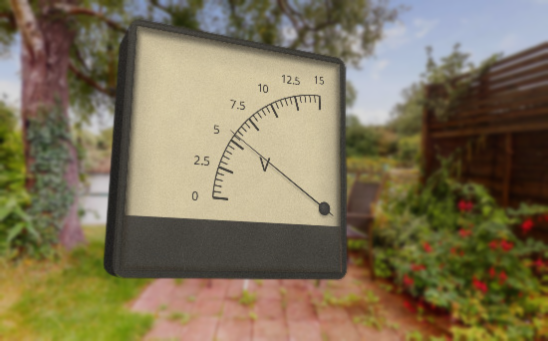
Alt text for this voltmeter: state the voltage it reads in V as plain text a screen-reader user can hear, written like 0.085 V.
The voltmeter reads 5.5 V
